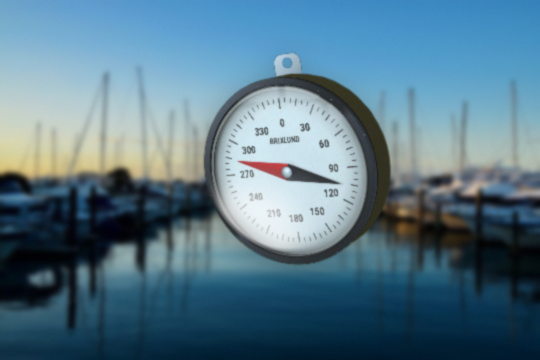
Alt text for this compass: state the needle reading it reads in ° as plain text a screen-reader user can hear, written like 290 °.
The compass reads 285 °
